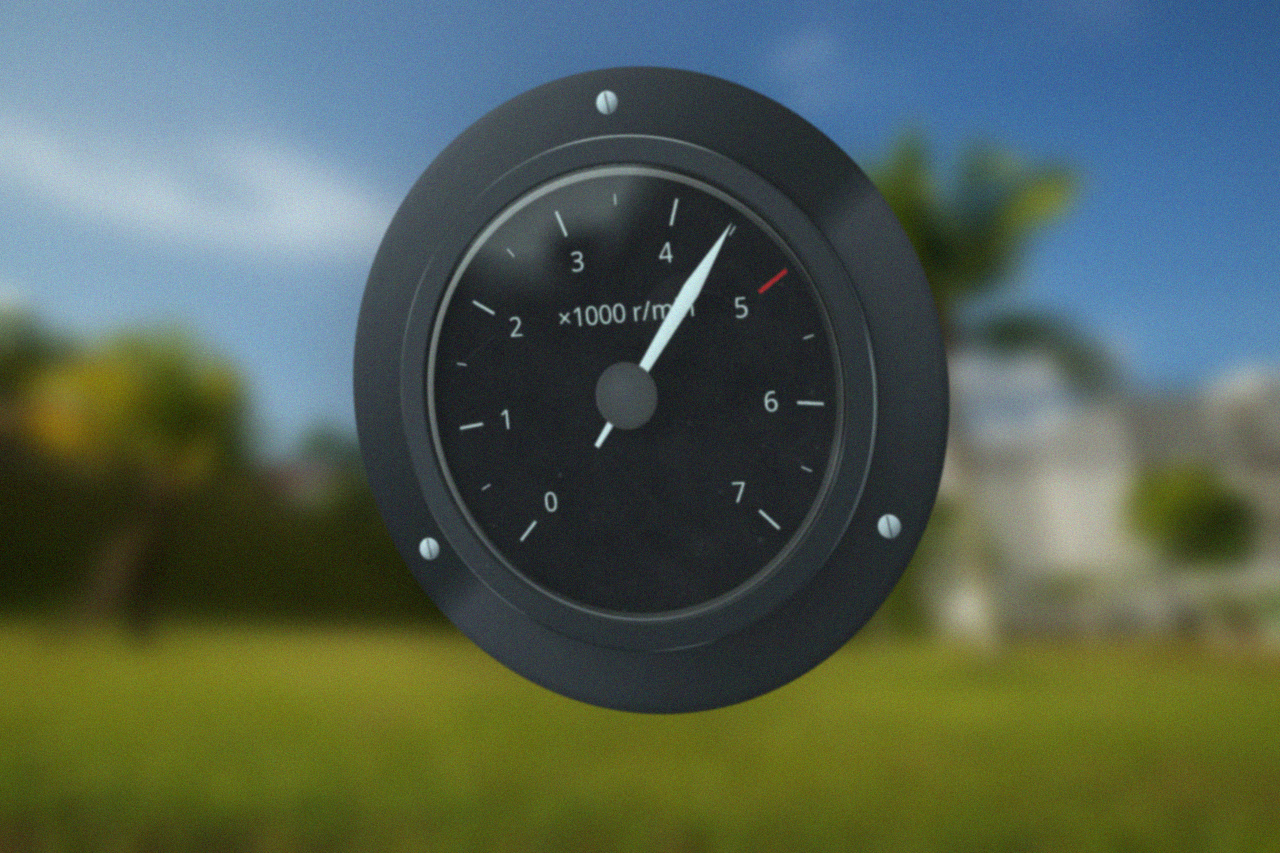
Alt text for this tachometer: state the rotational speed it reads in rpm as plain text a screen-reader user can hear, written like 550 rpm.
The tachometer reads 4500 rpm
